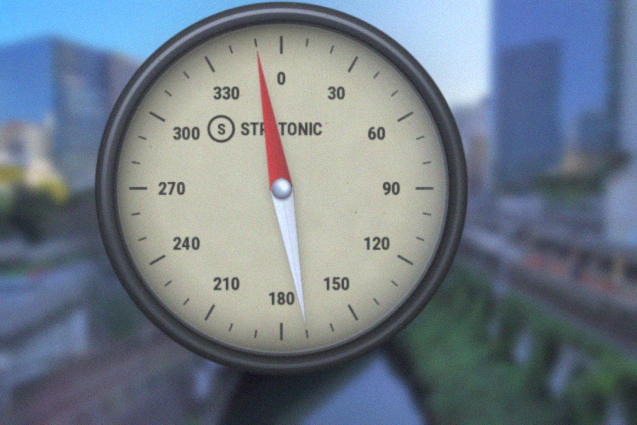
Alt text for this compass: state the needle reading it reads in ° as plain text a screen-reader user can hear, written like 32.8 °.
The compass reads 350 °
